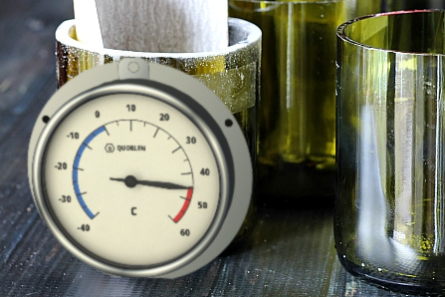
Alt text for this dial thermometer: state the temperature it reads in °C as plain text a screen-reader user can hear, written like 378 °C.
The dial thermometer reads 45 °C
